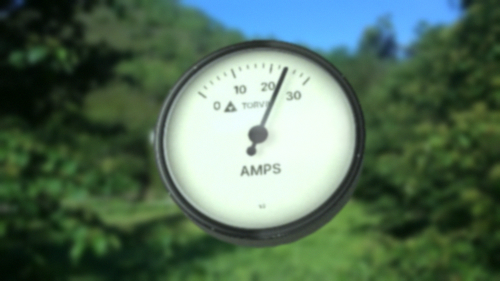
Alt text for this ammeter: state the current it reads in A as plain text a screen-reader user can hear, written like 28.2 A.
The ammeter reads 24 A
